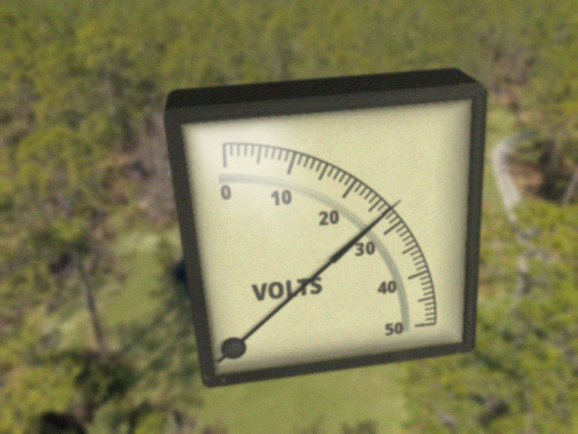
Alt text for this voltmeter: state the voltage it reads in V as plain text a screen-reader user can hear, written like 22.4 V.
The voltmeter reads 27 V
